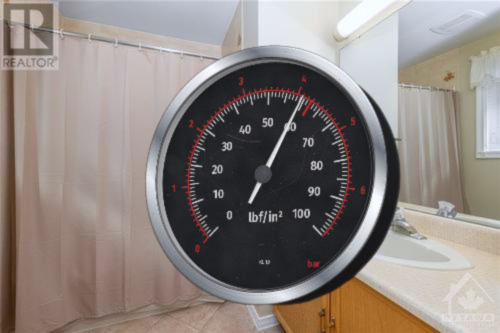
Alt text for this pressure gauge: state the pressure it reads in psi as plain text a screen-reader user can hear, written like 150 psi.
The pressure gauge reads 60 psi
